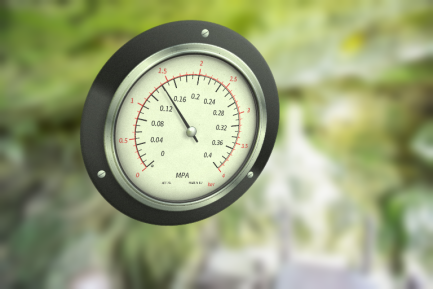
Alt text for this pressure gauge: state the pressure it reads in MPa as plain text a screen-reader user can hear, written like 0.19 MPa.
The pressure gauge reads 0.14 MPa
